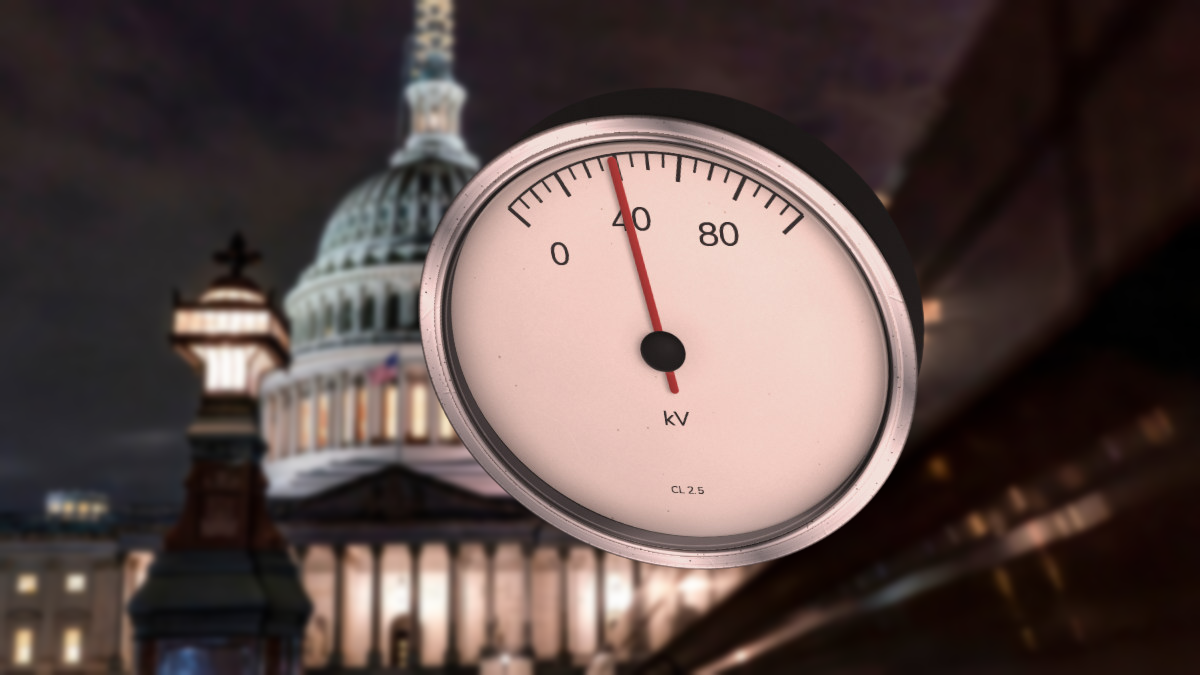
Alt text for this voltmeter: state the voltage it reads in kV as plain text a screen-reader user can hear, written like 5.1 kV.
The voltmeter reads 40 kV
